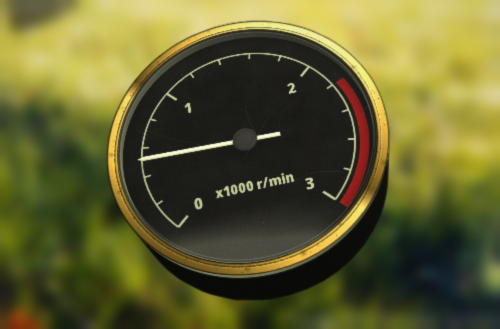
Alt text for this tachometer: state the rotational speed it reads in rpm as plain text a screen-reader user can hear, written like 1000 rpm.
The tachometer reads 500 rpm
